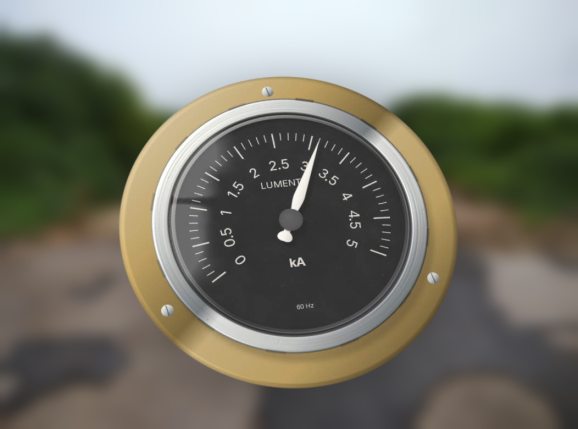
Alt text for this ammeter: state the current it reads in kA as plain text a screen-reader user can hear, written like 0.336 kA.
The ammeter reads 3.1 kA
